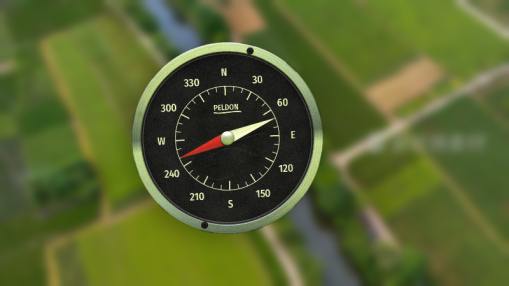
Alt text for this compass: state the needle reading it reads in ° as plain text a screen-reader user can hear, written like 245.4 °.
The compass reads 250 °
